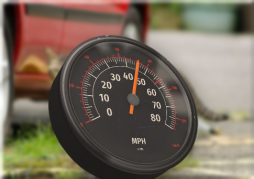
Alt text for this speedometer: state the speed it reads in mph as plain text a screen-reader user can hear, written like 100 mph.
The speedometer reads 45 mph
